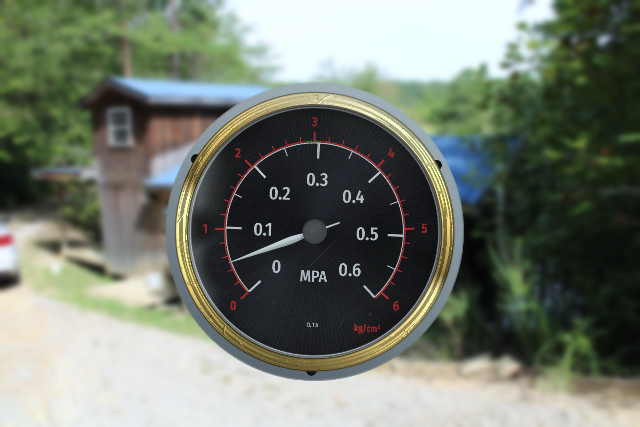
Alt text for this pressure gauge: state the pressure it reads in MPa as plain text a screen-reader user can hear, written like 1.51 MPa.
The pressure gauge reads 0.05 MPa
